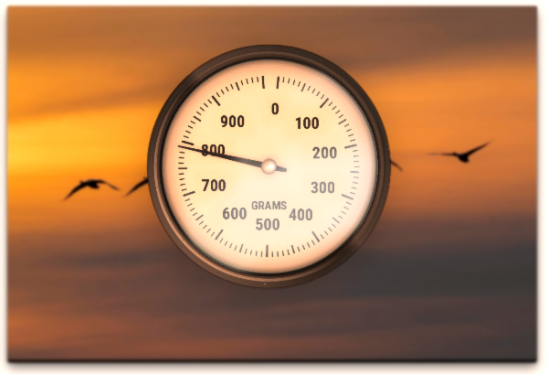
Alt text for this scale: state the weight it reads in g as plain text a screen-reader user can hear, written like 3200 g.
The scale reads 790 g
